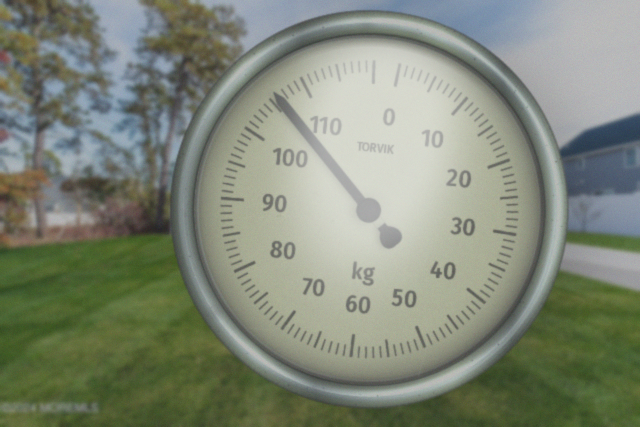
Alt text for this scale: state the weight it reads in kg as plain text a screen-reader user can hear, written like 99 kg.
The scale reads 106 kg
